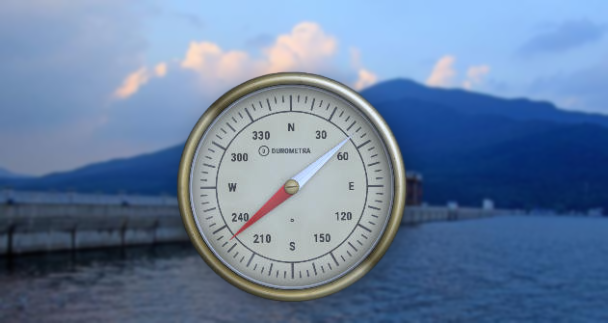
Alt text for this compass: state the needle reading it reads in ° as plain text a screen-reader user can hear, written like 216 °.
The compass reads 230 °
